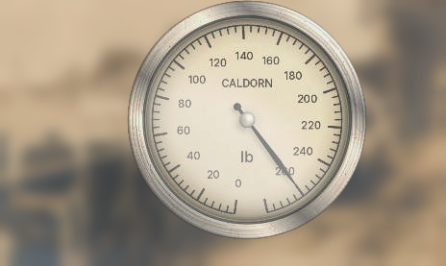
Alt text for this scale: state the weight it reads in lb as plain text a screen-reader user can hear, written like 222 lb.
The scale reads 260 lb
